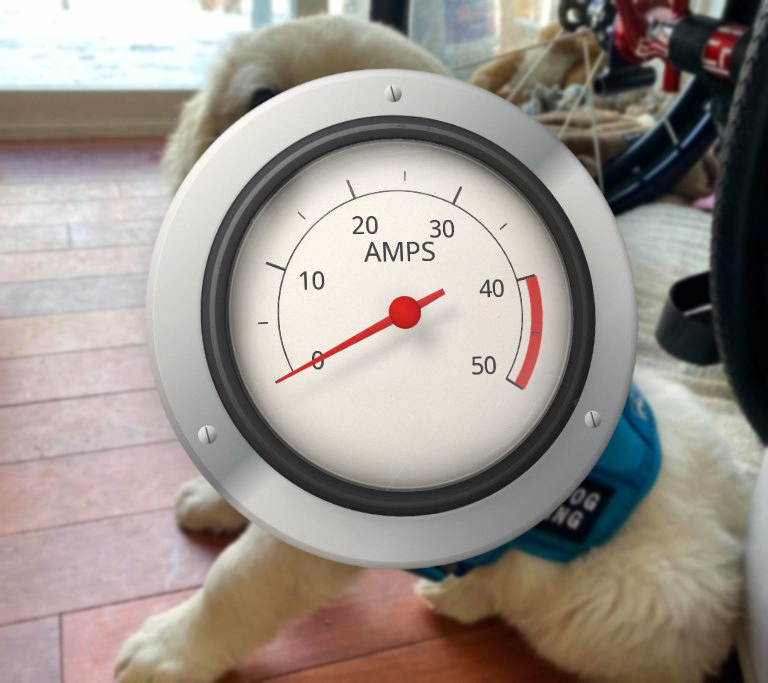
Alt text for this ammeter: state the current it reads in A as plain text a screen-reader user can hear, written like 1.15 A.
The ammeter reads 0 A
